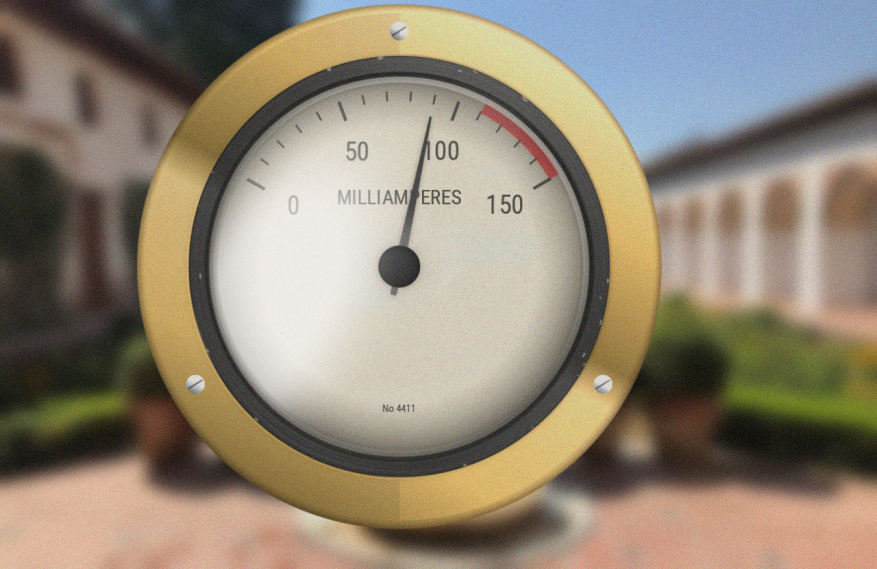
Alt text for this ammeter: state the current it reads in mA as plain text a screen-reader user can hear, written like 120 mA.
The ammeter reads 90 mA
